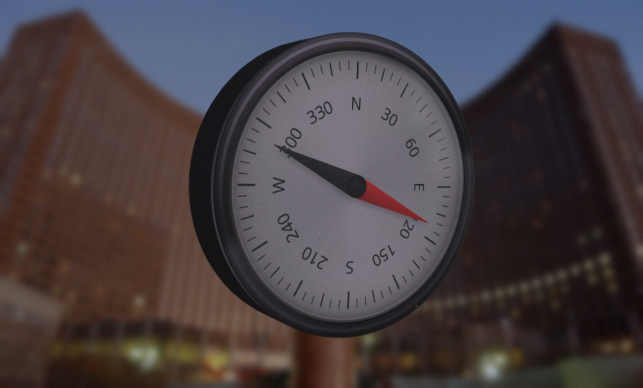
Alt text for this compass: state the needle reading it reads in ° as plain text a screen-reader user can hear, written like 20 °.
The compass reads 112.5 °
